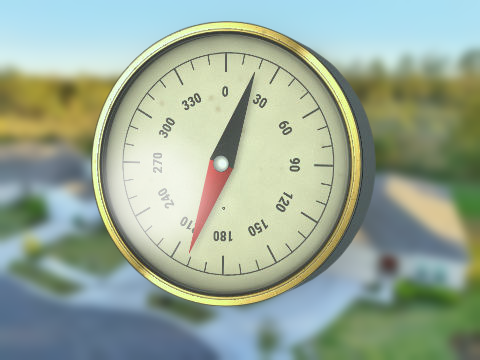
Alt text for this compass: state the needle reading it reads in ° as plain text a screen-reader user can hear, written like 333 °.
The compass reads 200 °
